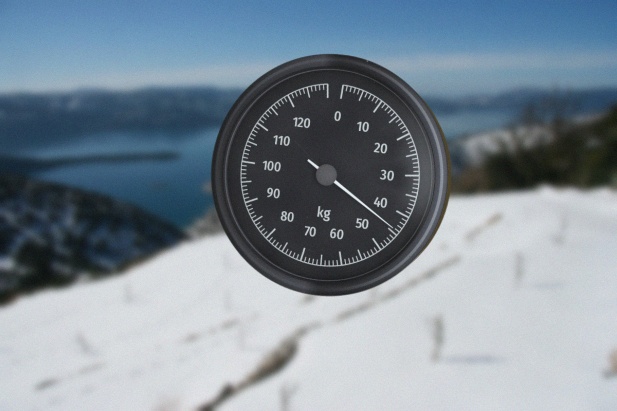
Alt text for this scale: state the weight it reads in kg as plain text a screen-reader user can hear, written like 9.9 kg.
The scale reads 44 kg
